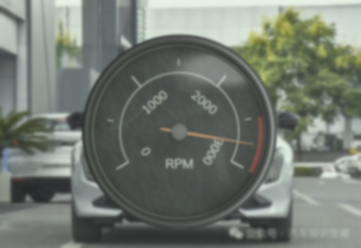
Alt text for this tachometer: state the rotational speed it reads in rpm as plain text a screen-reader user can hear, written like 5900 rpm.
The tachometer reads 2750 rpm
